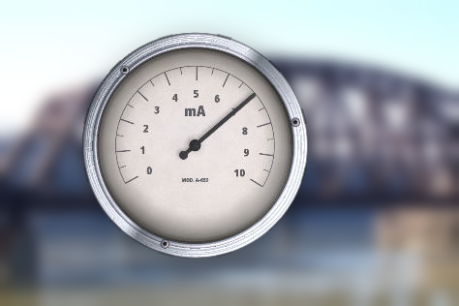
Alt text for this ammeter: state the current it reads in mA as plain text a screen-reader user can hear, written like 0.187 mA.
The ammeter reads 7 mA
